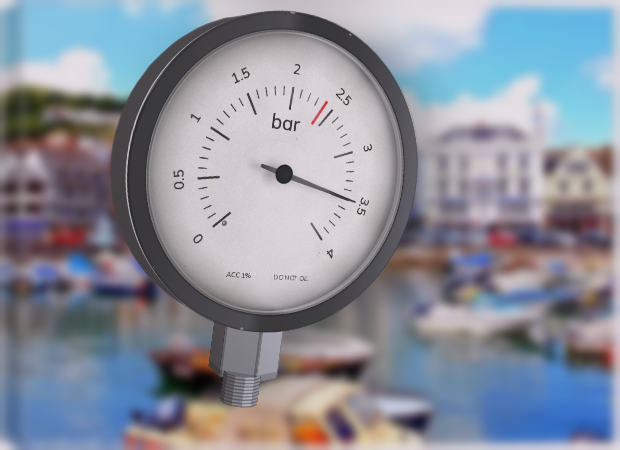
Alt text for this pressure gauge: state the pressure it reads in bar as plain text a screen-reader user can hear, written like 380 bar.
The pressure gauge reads 3.5 bar
